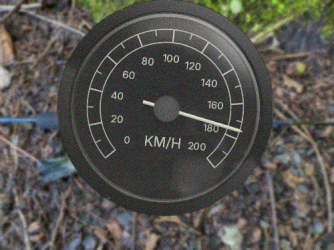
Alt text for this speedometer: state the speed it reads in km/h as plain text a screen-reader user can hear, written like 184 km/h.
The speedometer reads 175 km/h
